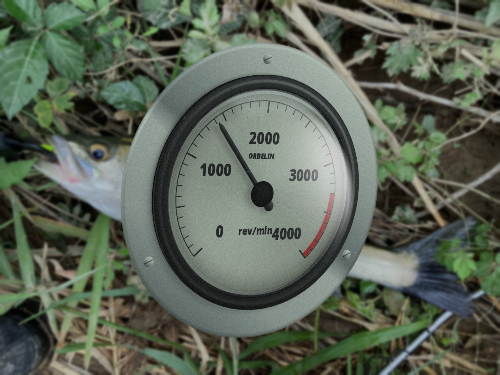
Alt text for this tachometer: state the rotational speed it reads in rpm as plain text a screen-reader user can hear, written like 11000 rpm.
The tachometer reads 1400 rpm
